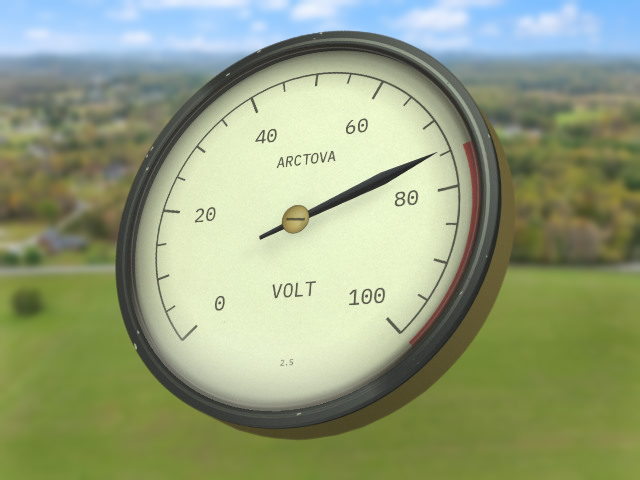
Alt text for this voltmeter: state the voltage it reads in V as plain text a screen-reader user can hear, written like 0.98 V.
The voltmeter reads 75 V
